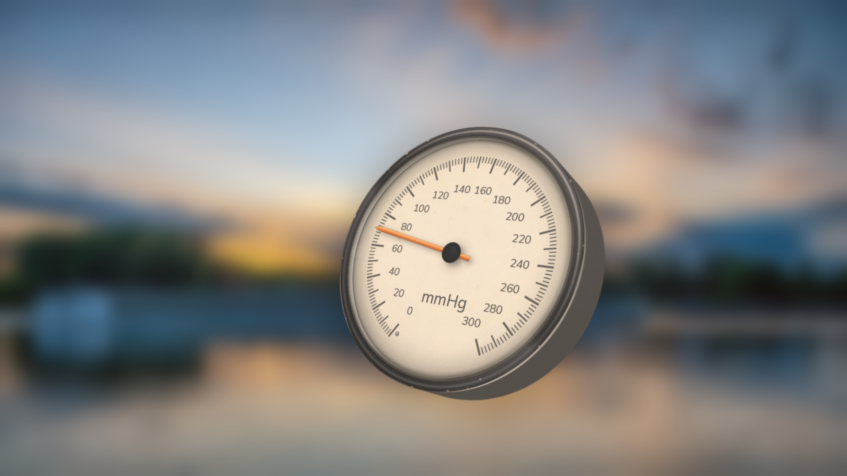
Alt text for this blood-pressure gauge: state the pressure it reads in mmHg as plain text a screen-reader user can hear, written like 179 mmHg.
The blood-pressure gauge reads 70 mmHg
